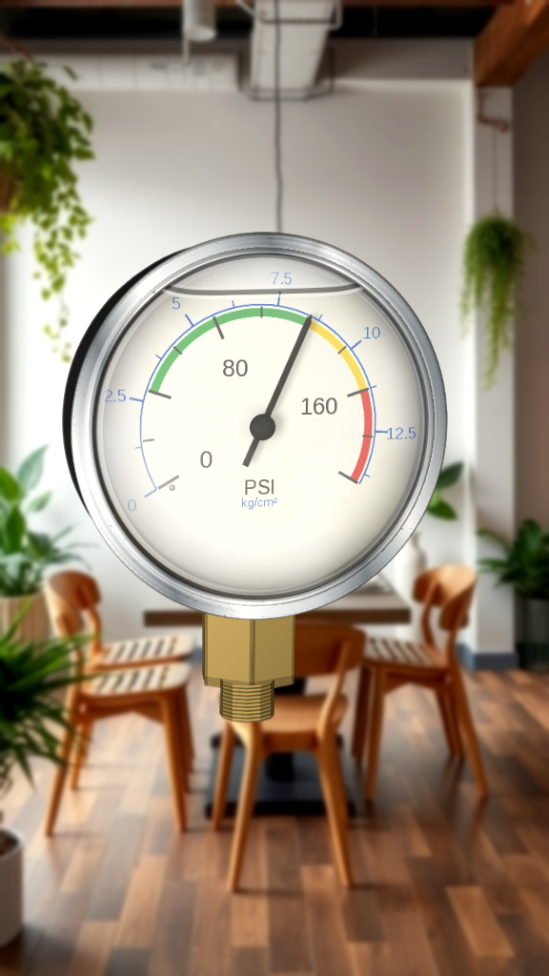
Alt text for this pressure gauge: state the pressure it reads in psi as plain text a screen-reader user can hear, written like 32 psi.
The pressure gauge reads 120 psi
